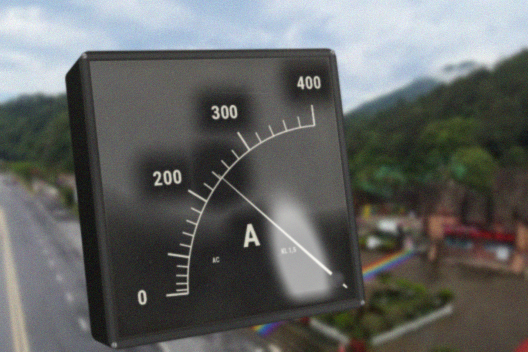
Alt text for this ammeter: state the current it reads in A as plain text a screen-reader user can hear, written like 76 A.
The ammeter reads 240 A
